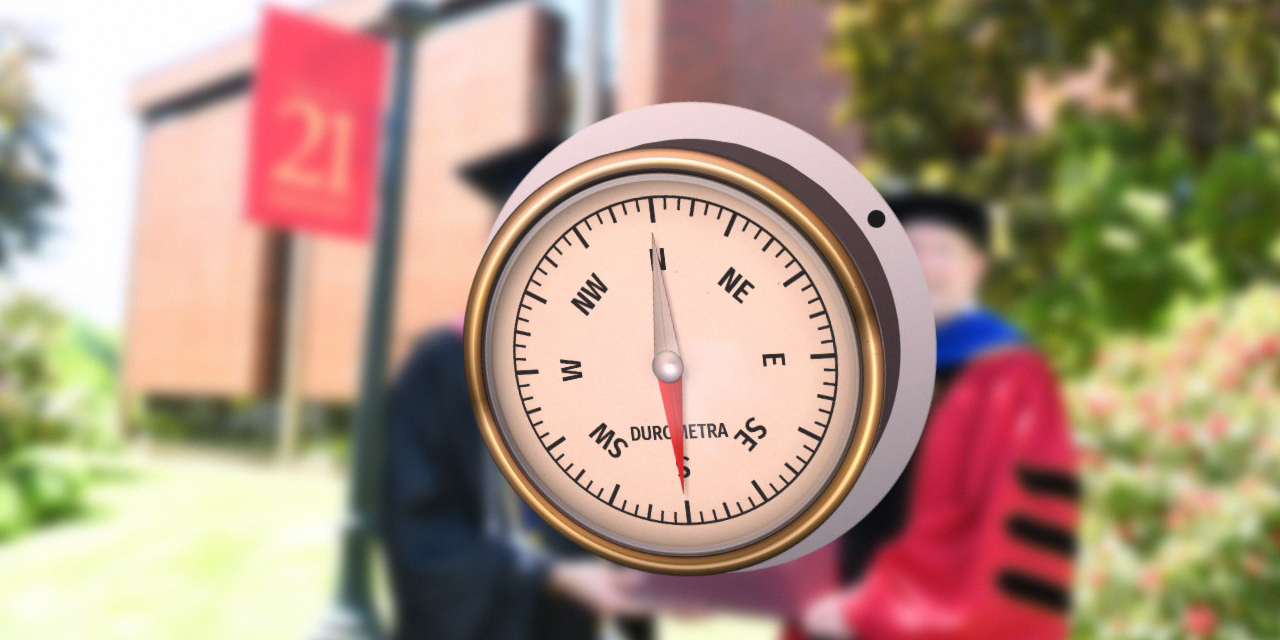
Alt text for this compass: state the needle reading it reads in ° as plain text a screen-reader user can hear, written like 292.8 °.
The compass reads 180 °
